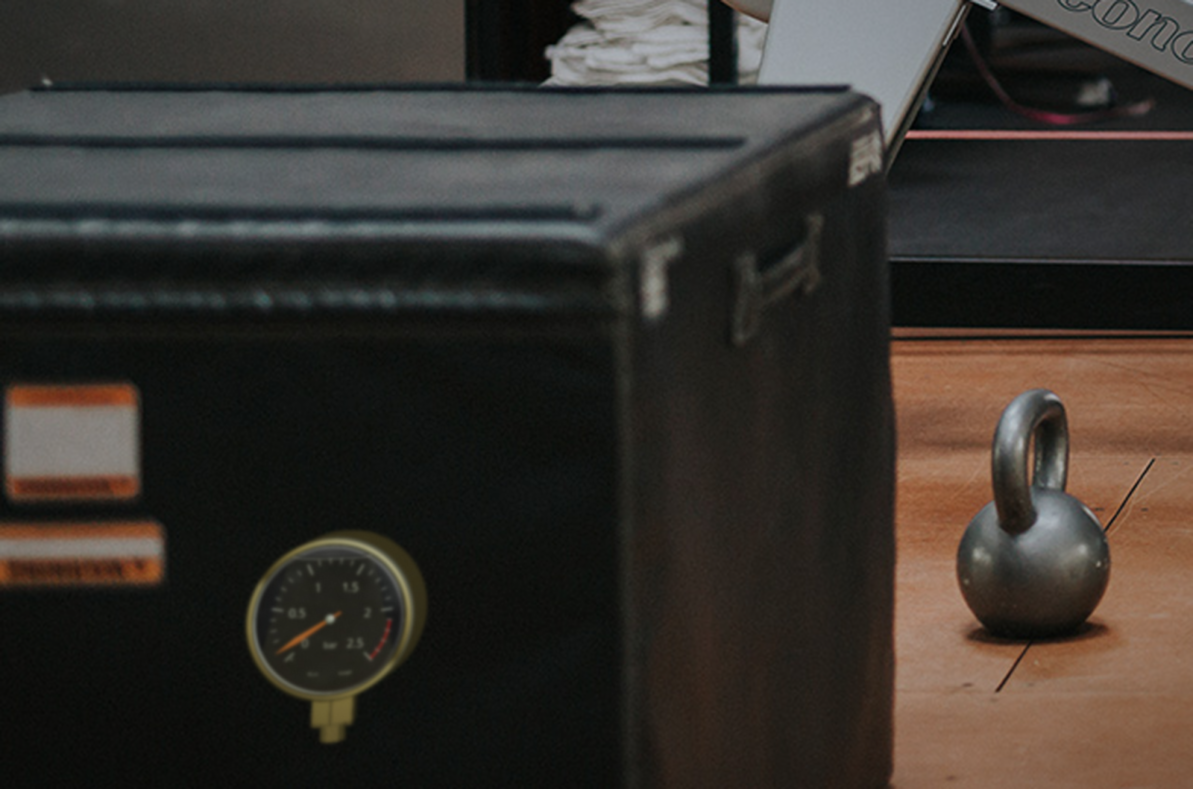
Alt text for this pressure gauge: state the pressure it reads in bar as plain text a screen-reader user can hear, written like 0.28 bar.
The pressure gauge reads 0.1 bar
